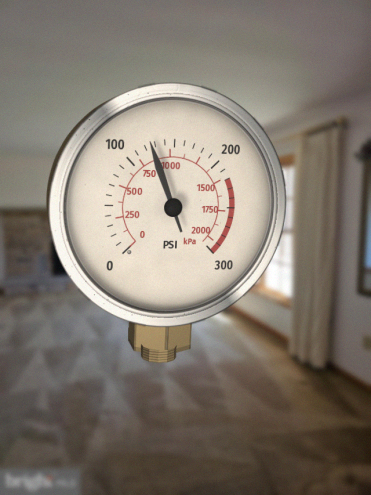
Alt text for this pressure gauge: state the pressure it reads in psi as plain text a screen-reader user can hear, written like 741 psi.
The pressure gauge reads 125 psi
